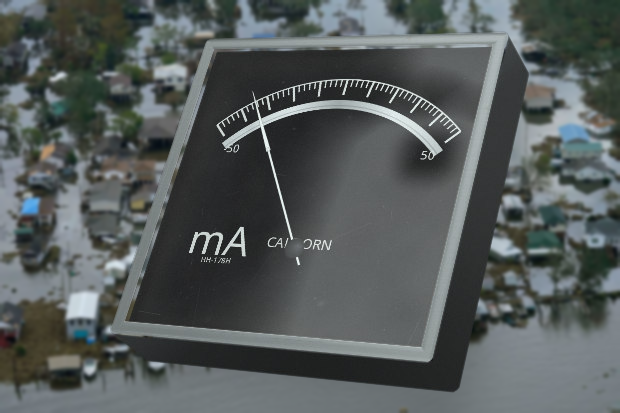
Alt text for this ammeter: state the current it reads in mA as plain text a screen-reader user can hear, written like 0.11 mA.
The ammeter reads -34 mA
